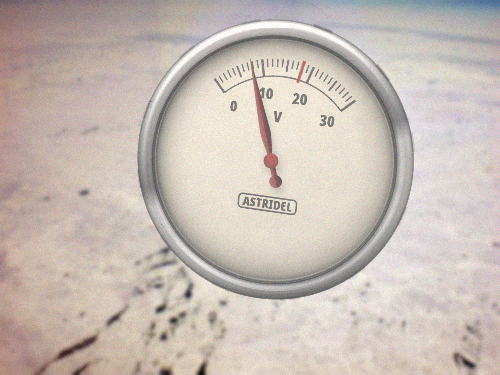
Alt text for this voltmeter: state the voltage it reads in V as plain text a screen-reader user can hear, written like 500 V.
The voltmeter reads 8 V
